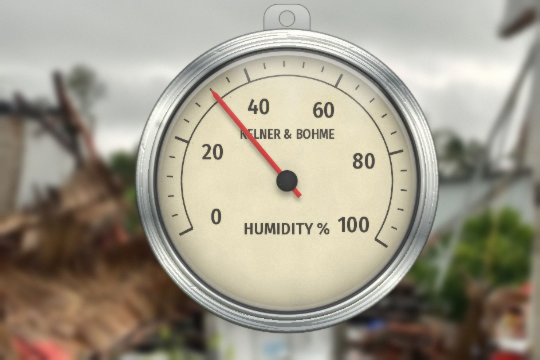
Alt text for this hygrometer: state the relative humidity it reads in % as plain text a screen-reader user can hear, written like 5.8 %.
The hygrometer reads 32 %
